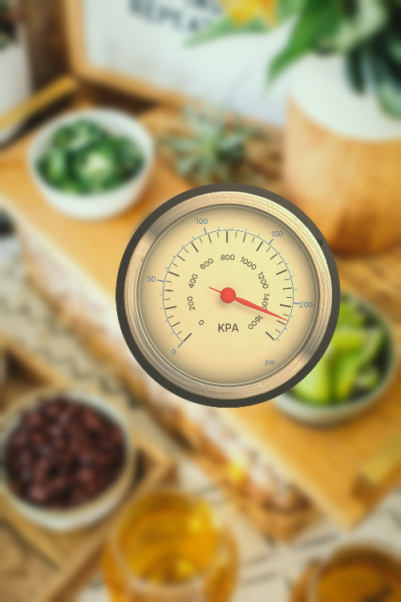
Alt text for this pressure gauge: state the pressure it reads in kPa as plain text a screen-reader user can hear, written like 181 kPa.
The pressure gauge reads 1475 kPa
